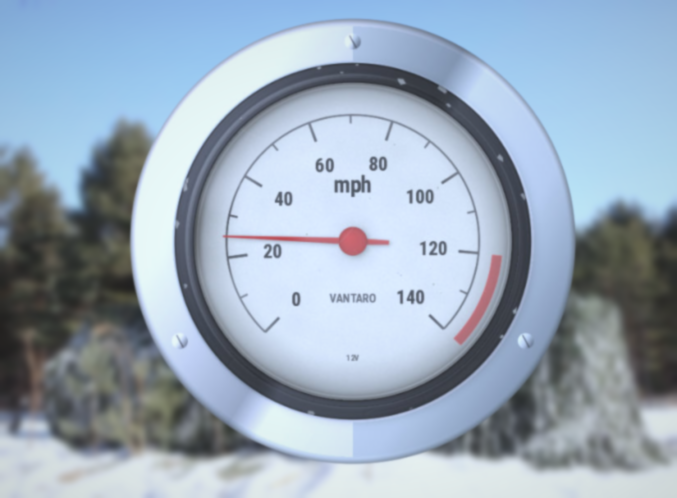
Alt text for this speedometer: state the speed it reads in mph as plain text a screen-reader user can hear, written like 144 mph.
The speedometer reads 25 mph
